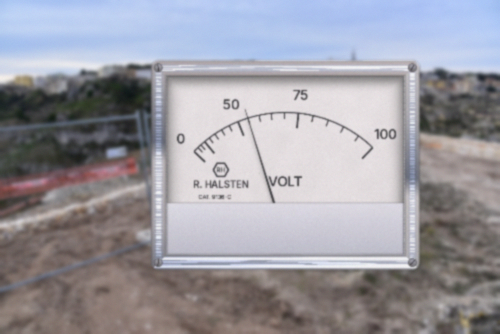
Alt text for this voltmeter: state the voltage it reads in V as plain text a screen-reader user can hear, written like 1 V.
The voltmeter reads 55 V
